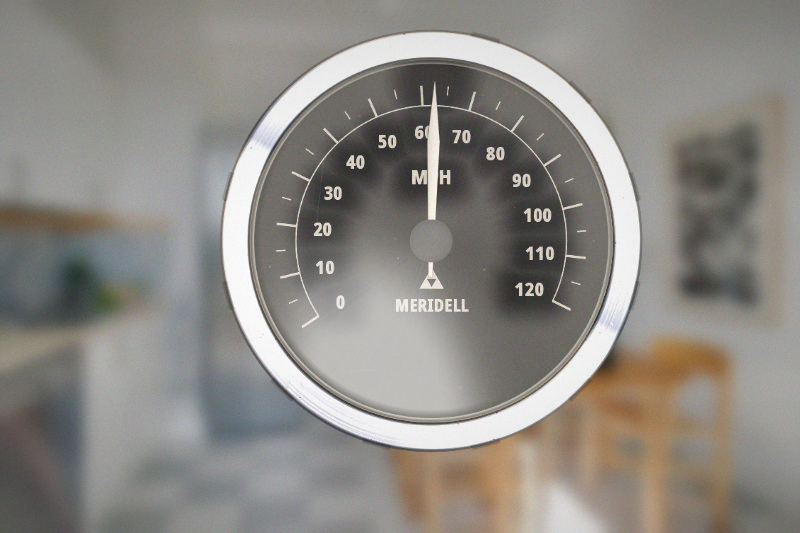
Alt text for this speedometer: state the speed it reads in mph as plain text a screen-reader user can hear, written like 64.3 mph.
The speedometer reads 62.5 mph
